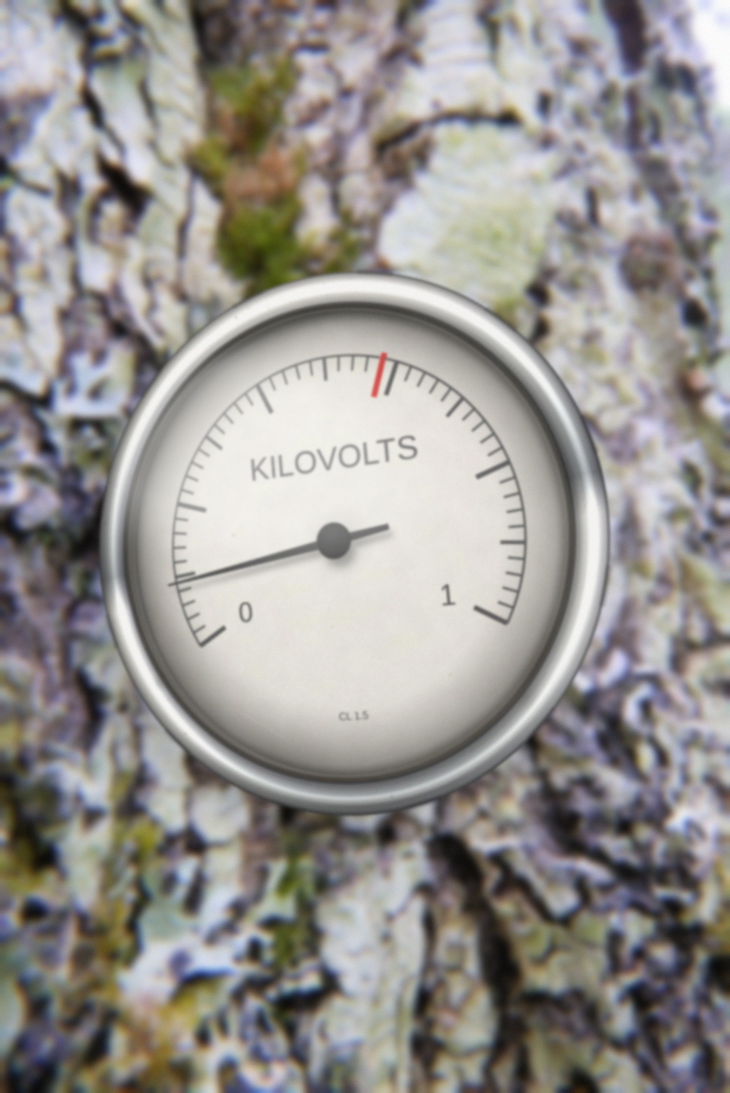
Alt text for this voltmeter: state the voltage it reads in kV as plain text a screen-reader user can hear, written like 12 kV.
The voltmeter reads 0.09 kV
